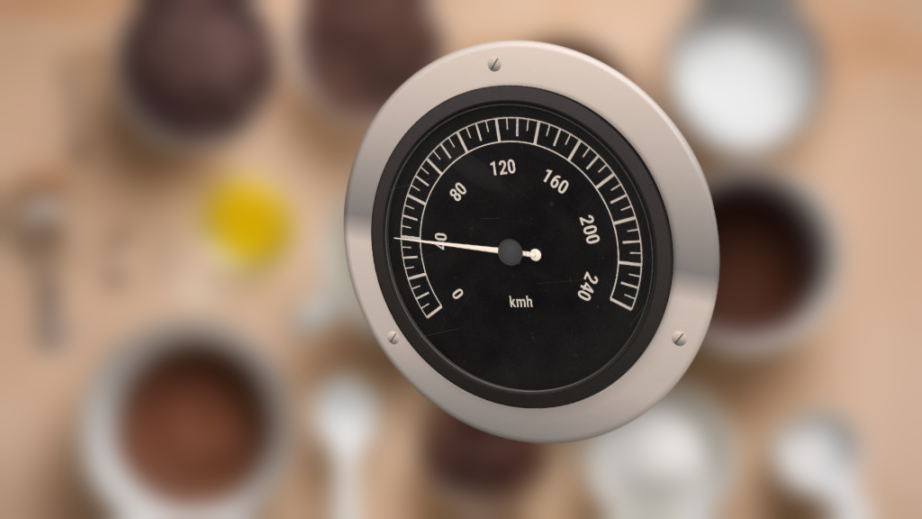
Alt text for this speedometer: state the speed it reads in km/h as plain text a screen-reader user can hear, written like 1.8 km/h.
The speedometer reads 40 km/h
